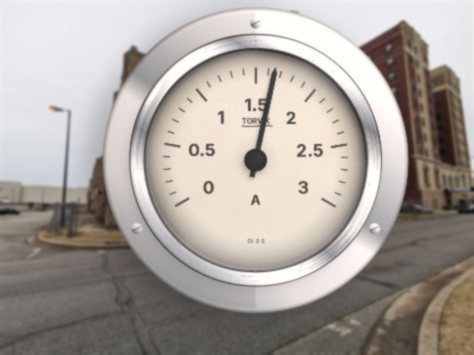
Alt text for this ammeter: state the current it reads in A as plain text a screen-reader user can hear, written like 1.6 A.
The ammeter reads 1.65 A
